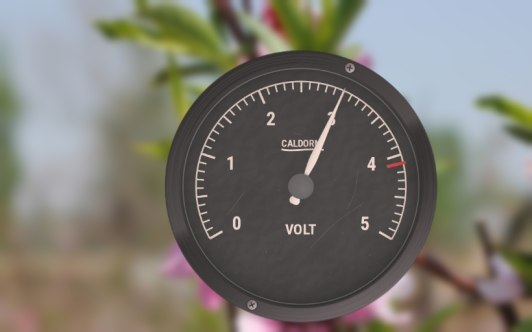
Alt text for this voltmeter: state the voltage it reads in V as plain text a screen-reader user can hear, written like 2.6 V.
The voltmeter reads 3 V
